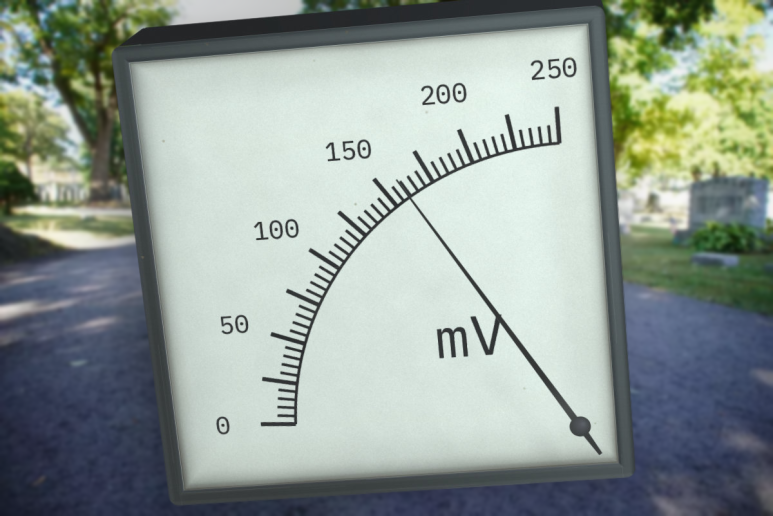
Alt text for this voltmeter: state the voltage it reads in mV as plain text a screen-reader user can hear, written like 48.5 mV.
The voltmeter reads 160 mV
